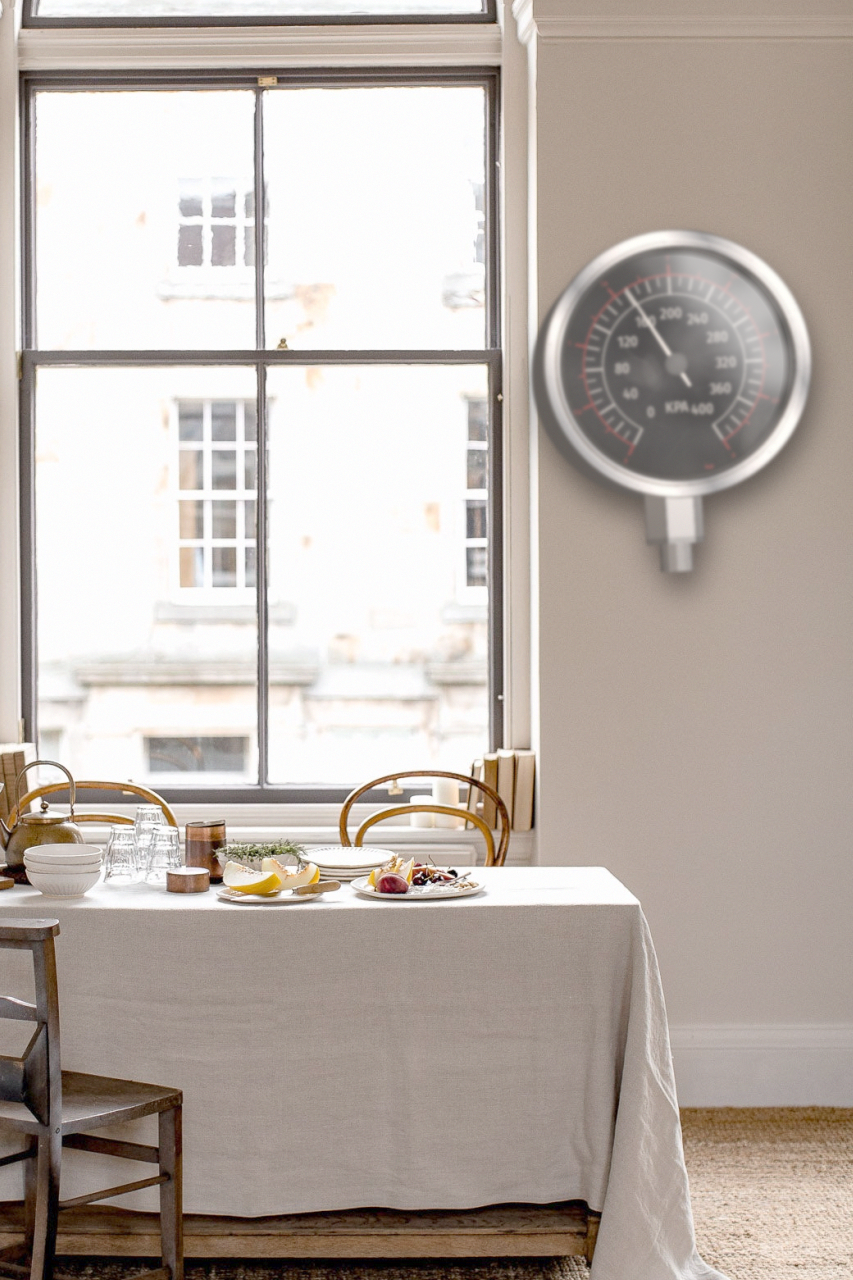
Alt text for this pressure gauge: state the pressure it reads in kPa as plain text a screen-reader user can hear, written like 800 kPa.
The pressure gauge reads 160 kPa
